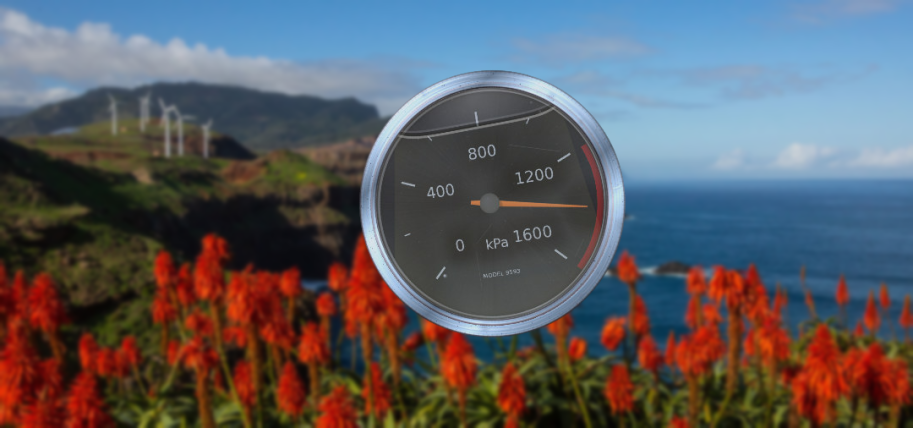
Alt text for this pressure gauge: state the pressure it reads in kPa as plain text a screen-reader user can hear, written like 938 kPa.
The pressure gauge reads 1400 kPa
